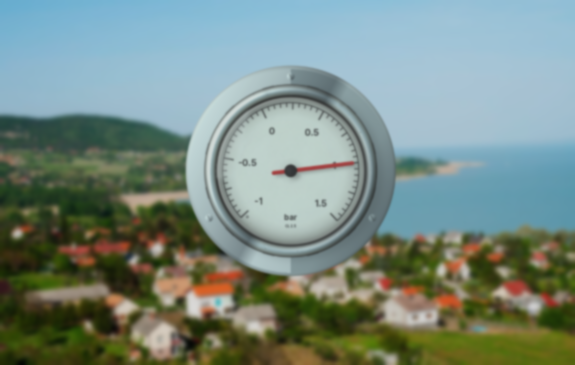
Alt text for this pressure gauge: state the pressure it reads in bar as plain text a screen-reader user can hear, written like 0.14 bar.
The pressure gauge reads 1 bar
